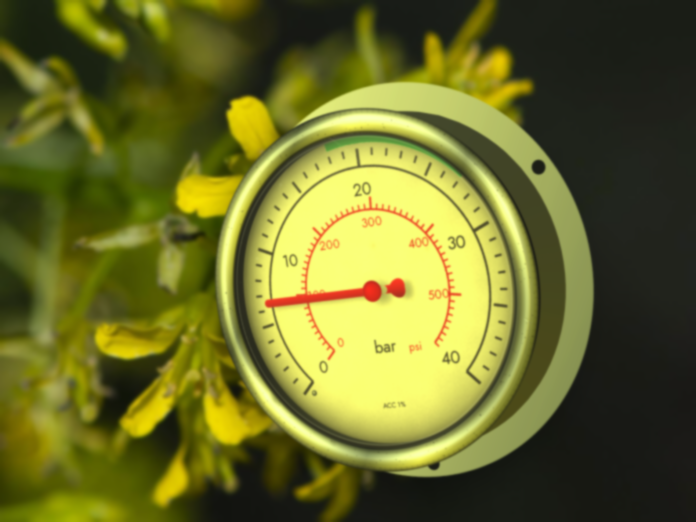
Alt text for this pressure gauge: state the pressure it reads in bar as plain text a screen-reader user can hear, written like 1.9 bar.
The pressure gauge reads 6.5 bar
